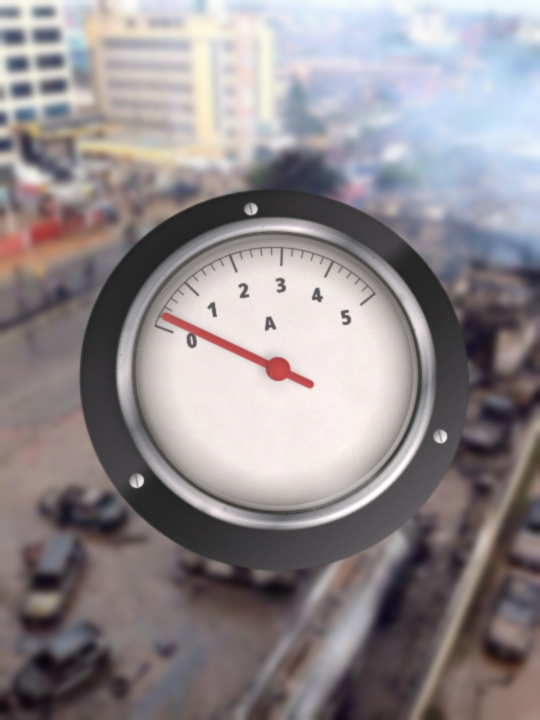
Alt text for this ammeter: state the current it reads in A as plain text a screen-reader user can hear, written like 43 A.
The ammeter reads 0.2 A
